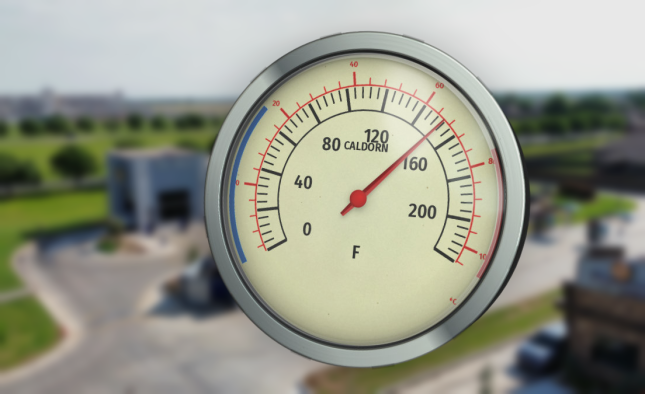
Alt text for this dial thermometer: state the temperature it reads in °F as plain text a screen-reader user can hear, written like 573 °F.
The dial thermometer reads 152 °F
